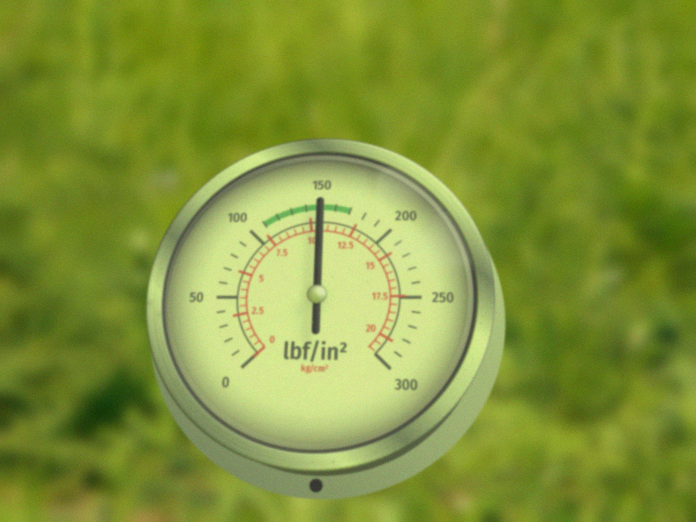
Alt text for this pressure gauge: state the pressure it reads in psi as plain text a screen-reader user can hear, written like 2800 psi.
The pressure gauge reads 150 psi
